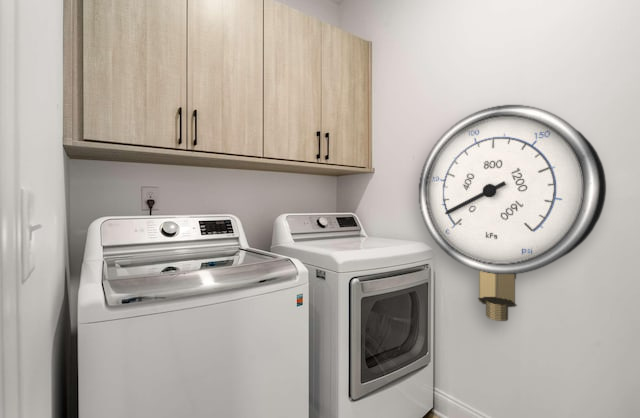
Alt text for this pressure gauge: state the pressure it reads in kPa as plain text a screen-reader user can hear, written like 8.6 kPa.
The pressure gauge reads 100 kPa
